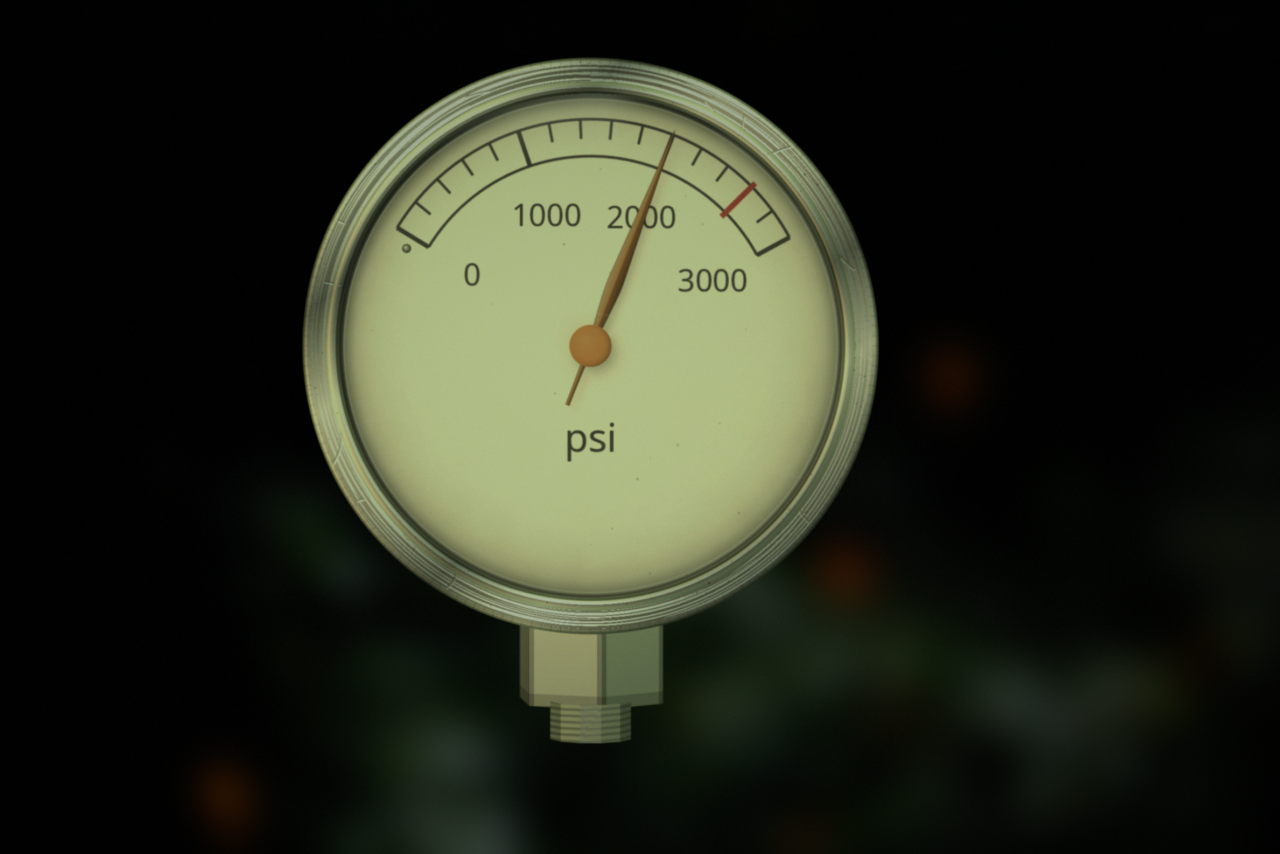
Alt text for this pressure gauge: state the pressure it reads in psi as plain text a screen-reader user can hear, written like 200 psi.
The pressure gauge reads 2000 psi
